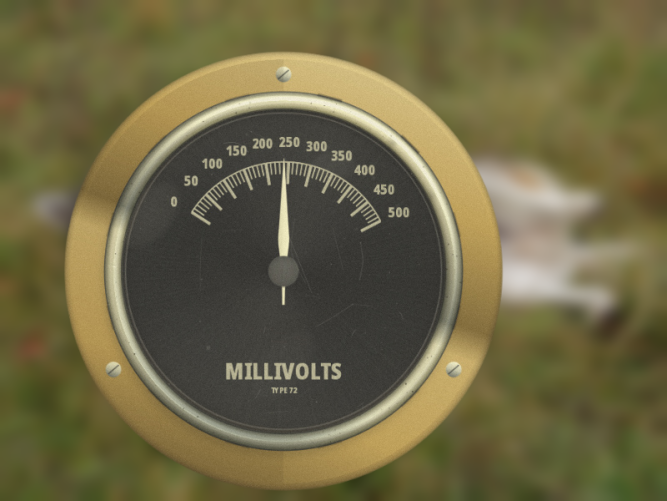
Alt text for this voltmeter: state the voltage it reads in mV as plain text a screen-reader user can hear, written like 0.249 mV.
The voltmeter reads 240 mV
